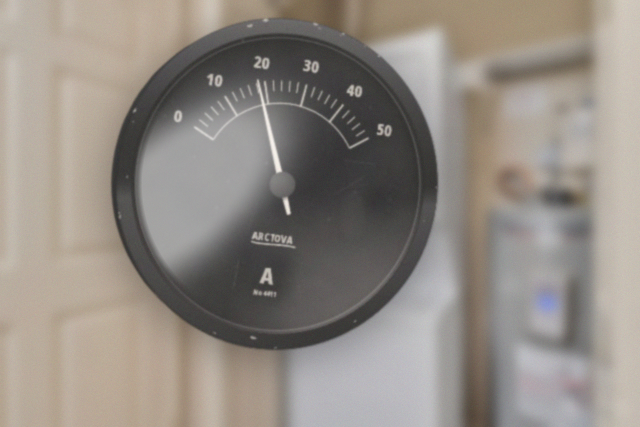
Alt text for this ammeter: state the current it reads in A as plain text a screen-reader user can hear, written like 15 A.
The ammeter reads 18 A
